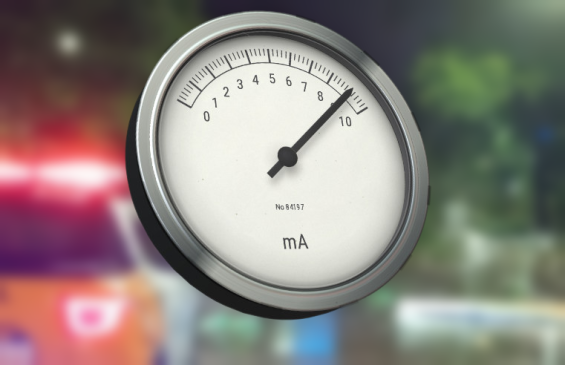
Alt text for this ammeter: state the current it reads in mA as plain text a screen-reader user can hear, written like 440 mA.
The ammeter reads 9 mA
